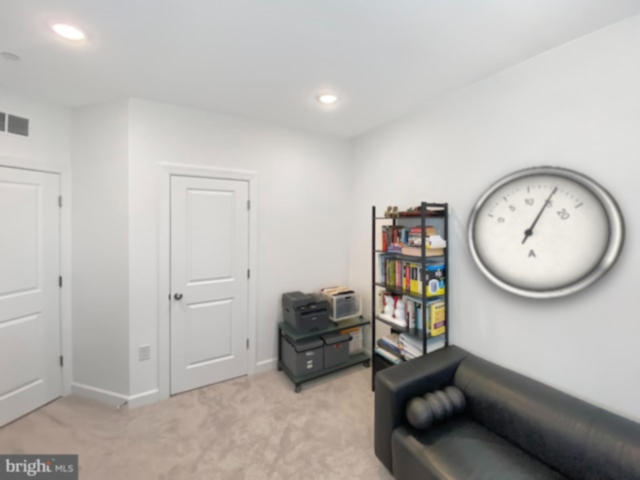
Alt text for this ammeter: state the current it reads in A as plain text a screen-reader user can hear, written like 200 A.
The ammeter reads 15 A
